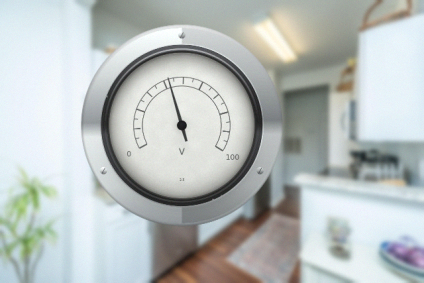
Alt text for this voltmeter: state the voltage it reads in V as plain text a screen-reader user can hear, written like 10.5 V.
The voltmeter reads 42.5 V
